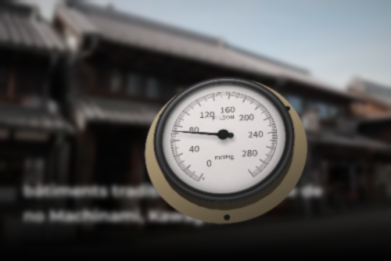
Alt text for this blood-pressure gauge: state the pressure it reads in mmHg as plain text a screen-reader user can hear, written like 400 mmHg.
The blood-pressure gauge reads 70 mmHg
